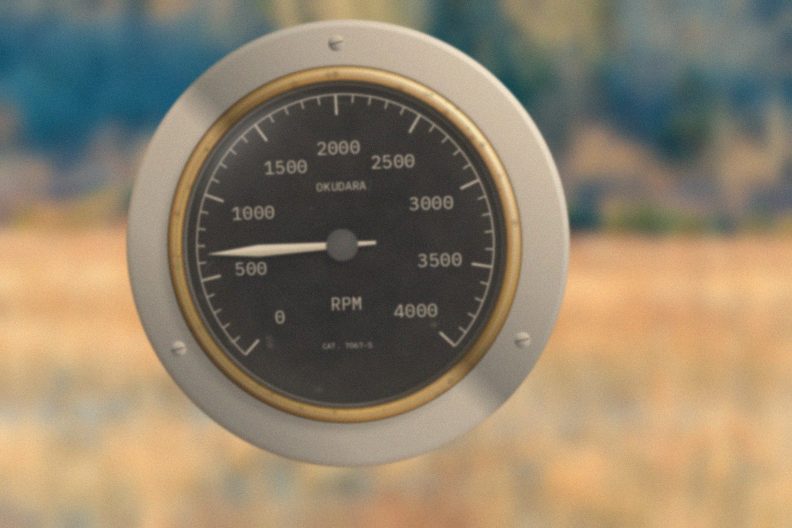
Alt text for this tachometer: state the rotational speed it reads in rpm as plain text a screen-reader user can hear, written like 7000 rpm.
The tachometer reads 650 rpm
